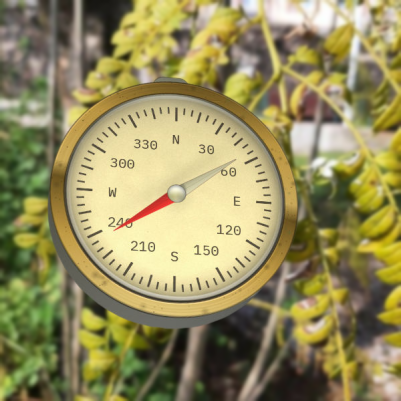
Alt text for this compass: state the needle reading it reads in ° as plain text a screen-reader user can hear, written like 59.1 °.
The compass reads 235 °
